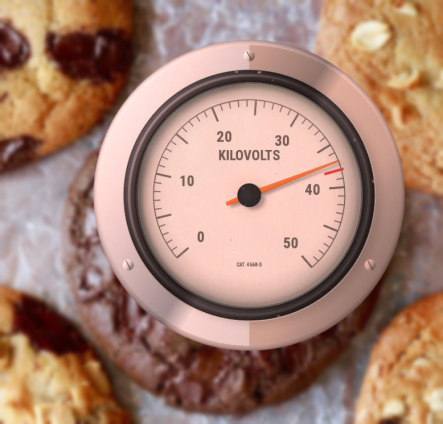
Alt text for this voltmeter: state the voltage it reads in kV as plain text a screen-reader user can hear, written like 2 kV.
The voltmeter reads 37 kV
